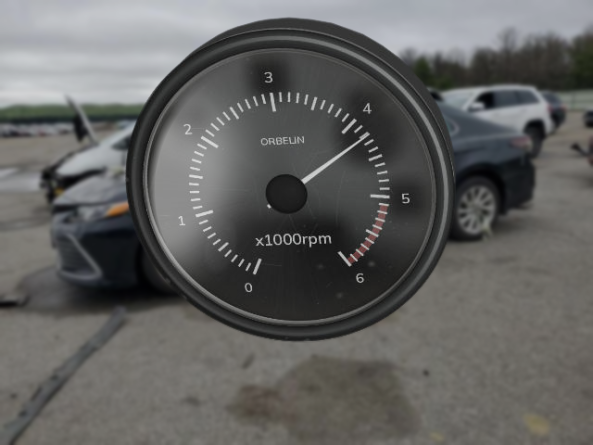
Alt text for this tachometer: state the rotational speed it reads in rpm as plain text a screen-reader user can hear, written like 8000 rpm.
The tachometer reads 4200 rpm
